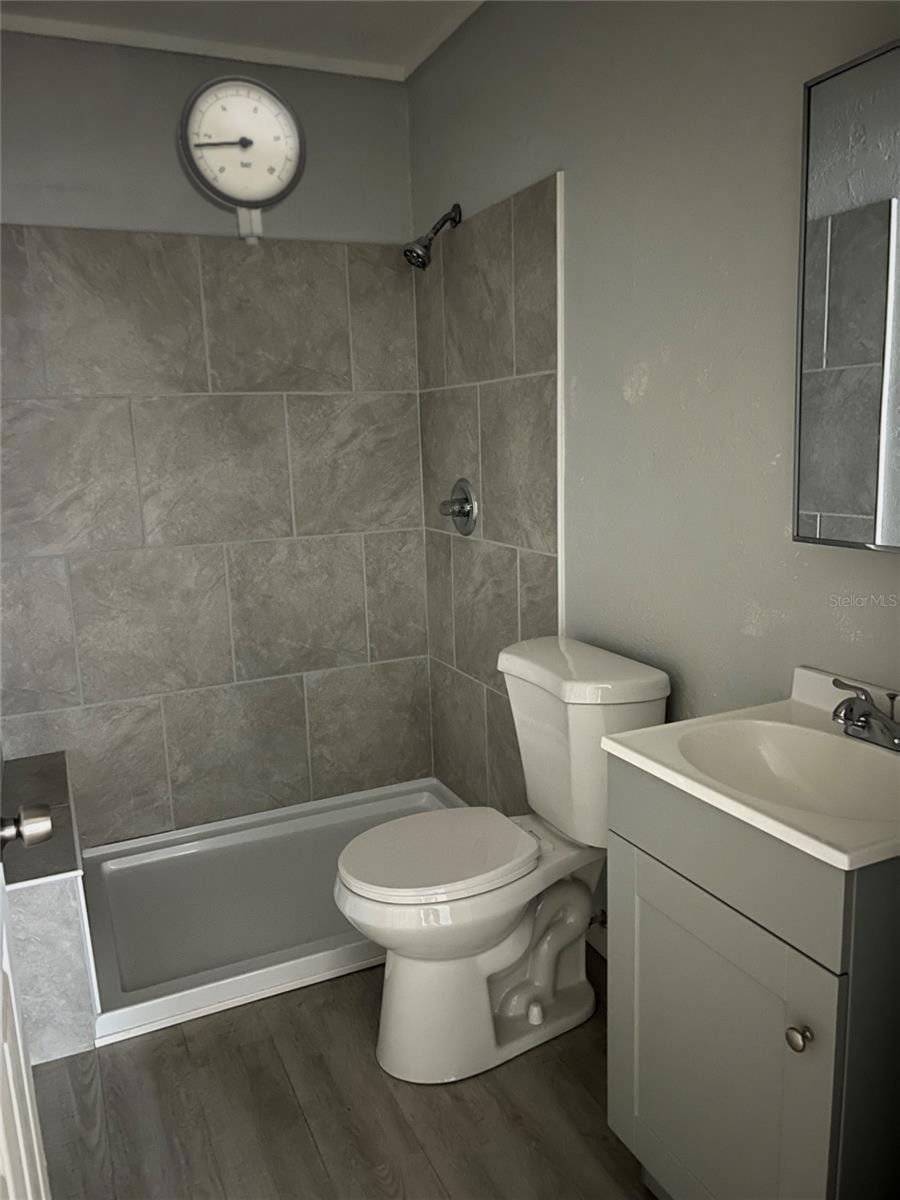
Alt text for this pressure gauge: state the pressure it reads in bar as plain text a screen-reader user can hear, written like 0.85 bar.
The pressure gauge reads 1.5 bar
